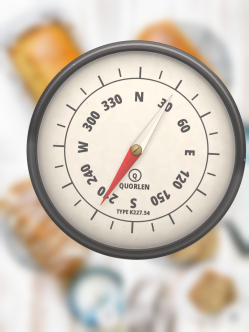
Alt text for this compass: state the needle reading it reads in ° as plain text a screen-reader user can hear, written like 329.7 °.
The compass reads 210 °
